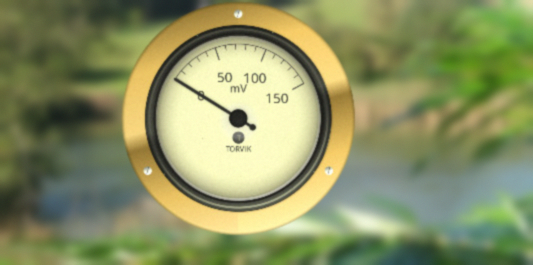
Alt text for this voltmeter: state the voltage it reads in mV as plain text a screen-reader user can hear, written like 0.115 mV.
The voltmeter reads 0 mV
